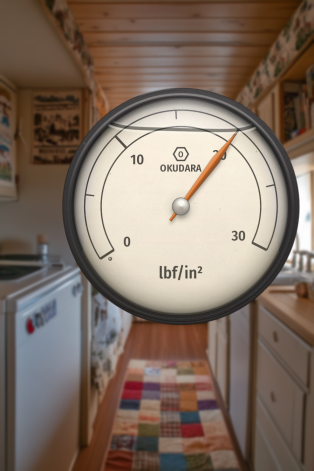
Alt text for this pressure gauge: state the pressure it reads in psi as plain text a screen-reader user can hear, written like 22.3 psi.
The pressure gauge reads 20 psi
